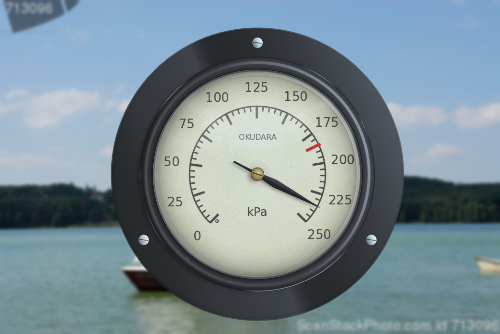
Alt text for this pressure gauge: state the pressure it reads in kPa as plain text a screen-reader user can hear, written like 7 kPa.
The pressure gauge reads 235 kPa
